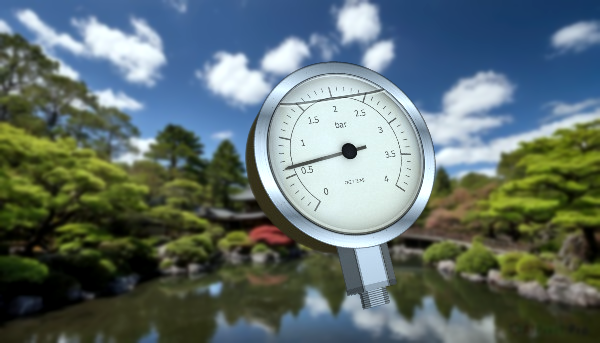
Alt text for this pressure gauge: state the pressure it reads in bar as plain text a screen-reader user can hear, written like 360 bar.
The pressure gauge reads 0.6 bar
